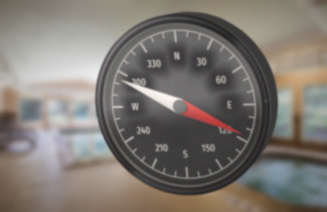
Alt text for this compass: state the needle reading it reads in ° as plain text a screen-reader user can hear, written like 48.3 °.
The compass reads 115 °
